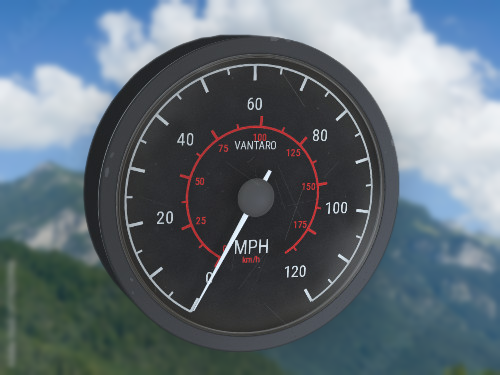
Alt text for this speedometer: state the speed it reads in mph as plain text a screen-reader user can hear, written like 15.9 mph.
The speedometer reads 0 mph
